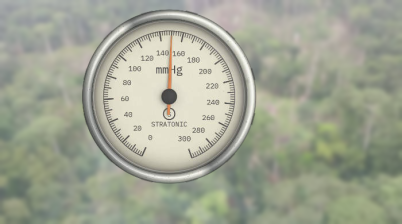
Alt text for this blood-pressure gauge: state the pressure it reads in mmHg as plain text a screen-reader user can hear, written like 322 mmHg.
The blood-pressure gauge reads 150 mmHg
